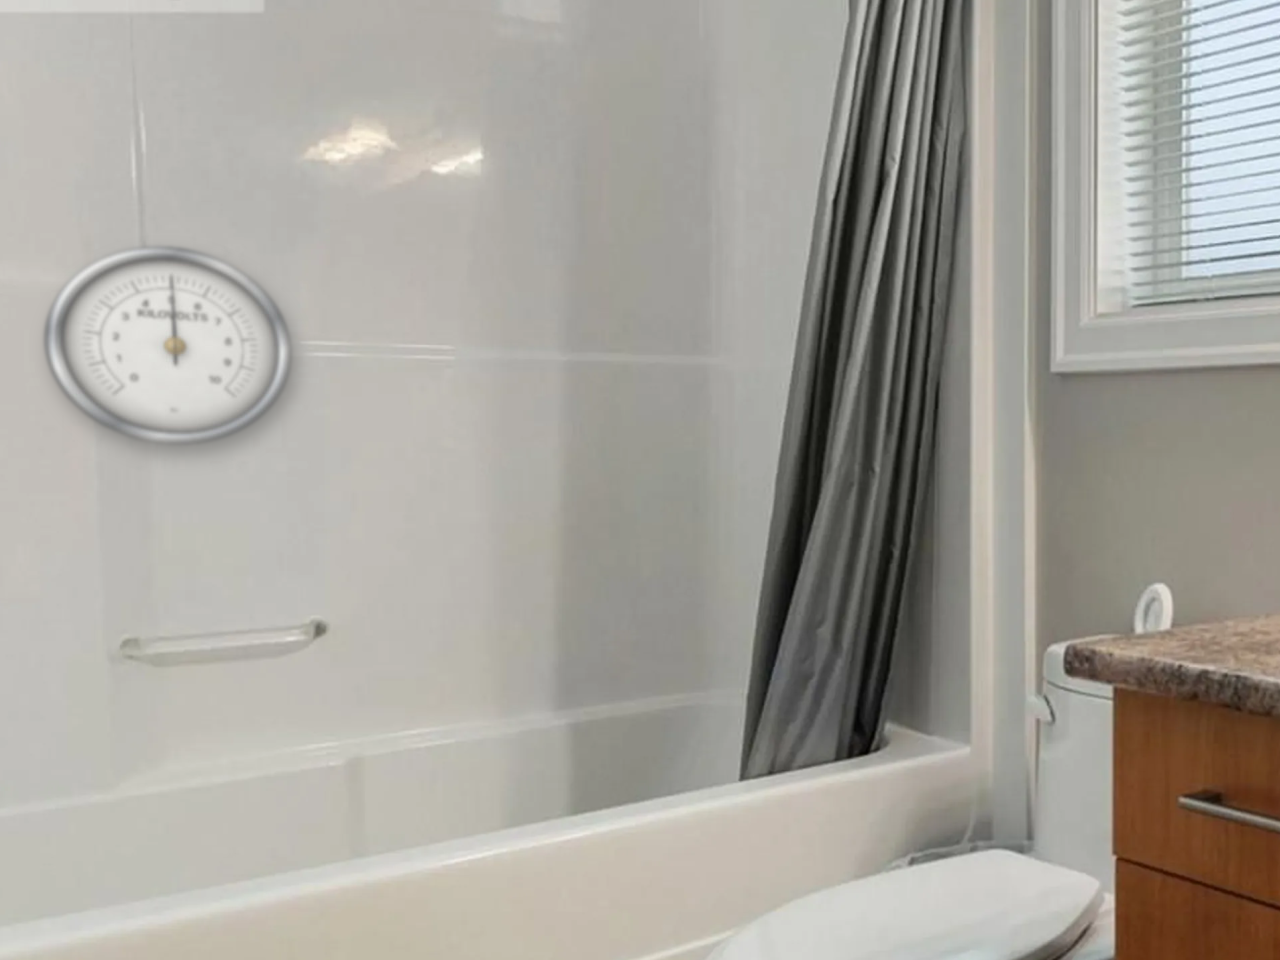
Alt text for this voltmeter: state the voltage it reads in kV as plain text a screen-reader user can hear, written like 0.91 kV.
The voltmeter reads 5 kV
